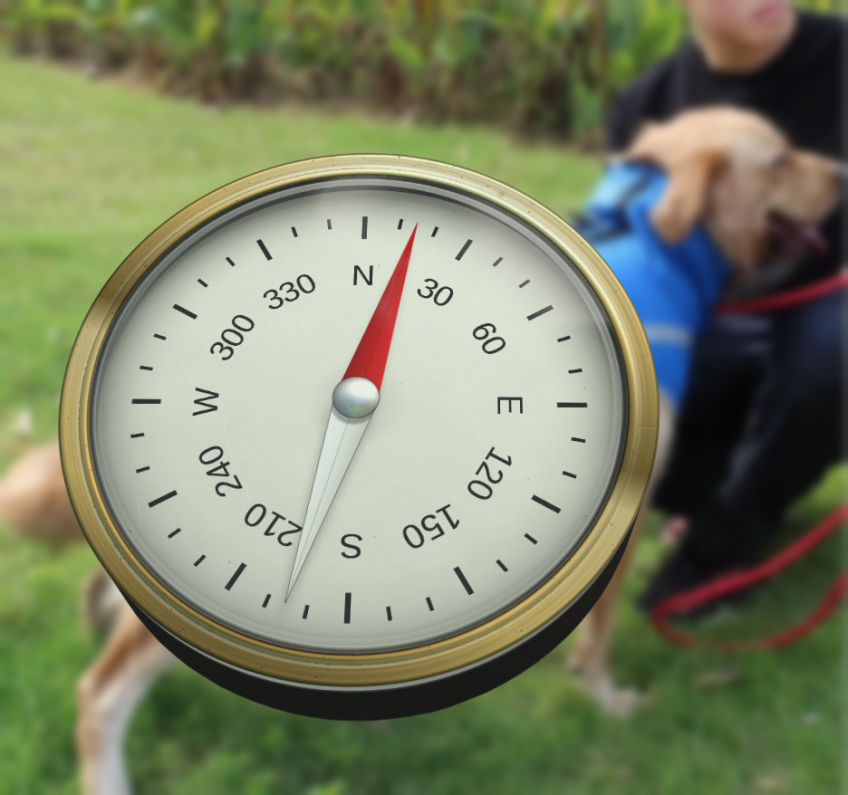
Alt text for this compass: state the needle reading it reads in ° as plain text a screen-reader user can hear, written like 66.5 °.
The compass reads 15 °
